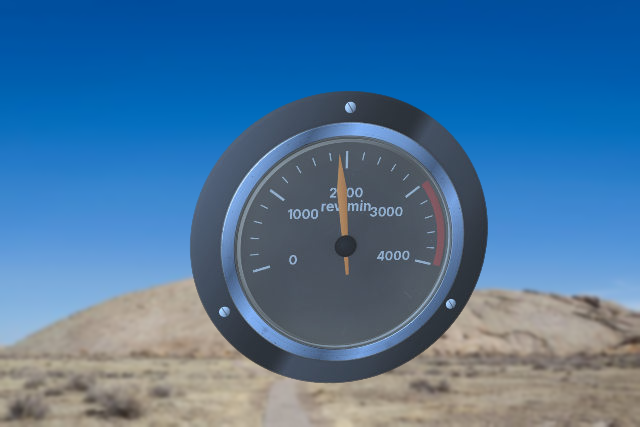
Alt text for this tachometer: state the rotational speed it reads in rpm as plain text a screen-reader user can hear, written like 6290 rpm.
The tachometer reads 1900 rpm
